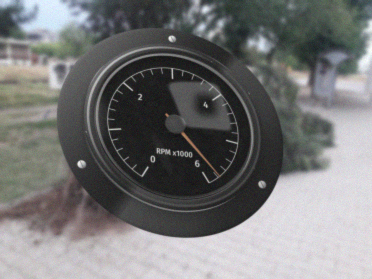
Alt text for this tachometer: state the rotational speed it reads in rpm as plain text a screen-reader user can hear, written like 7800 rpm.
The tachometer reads 5800 rpm
